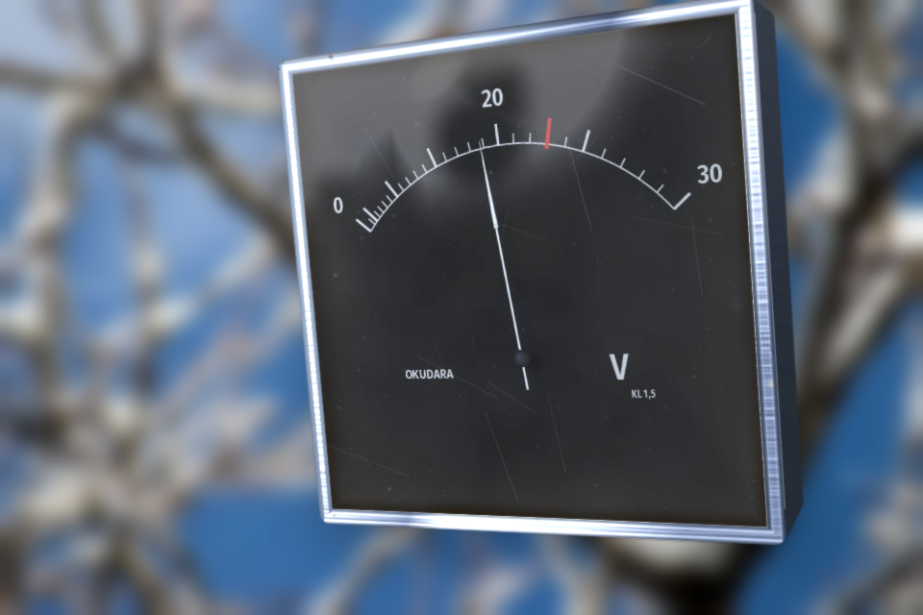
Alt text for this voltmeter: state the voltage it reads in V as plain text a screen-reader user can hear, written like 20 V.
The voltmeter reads 19 V
